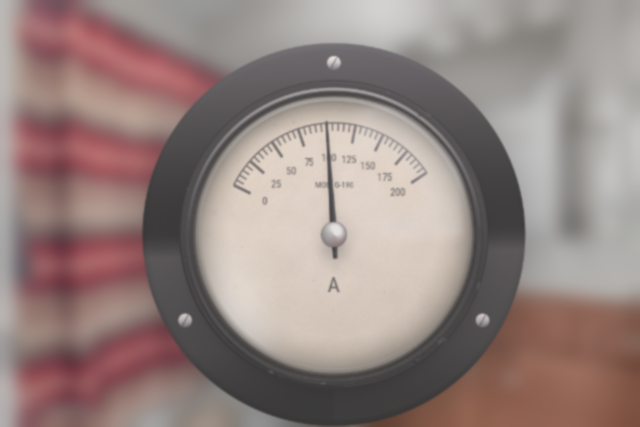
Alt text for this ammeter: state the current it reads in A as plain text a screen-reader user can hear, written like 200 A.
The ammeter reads 100 A
